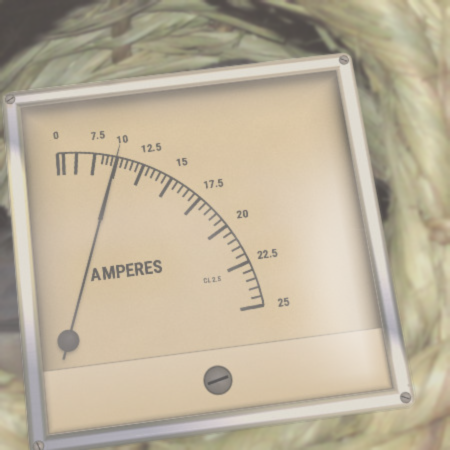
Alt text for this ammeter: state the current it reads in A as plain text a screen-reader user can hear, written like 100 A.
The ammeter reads 10 A
